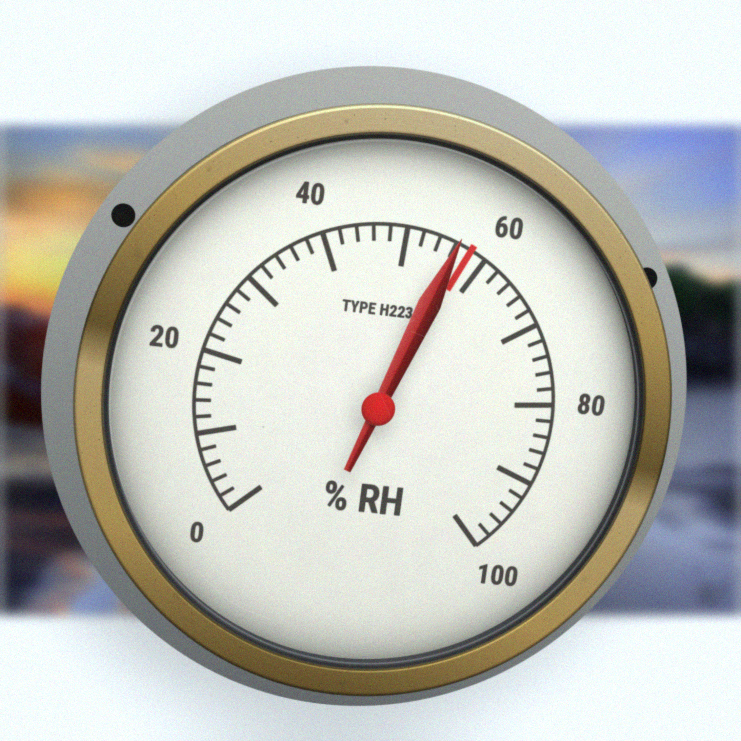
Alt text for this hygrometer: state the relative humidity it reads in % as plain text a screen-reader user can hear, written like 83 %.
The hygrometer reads 56 %
